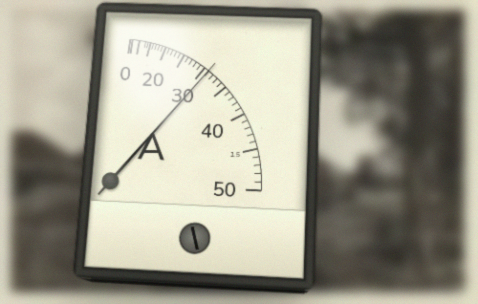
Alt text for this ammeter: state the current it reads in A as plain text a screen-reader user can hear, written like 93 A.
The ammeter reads 31 A
